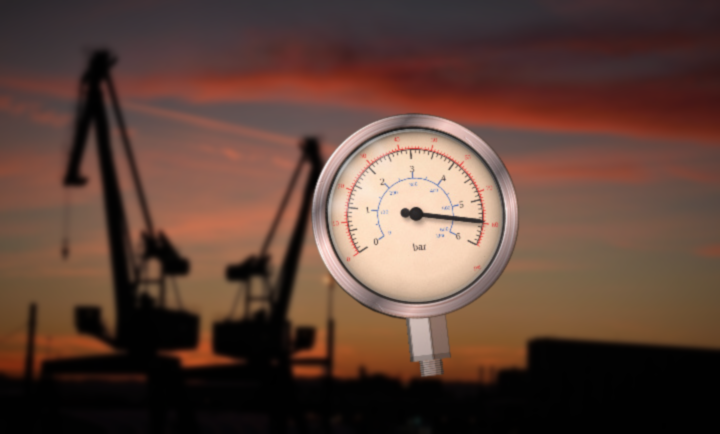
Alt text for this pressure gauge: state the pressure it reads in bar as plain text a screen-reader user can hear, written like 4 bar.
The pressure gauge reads 5.5 bar
